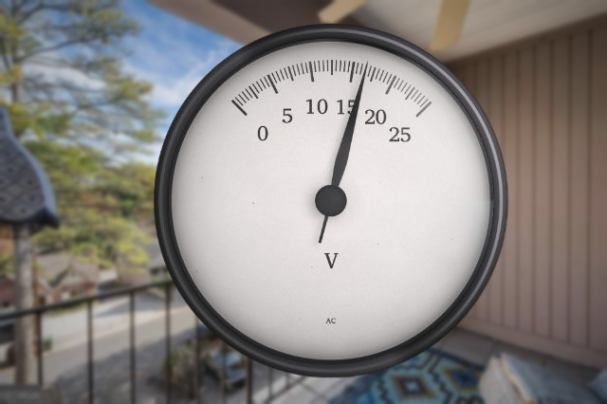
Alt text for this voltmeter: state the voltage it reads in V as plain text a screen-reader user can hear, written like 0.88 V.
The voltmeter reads 16.5 V
